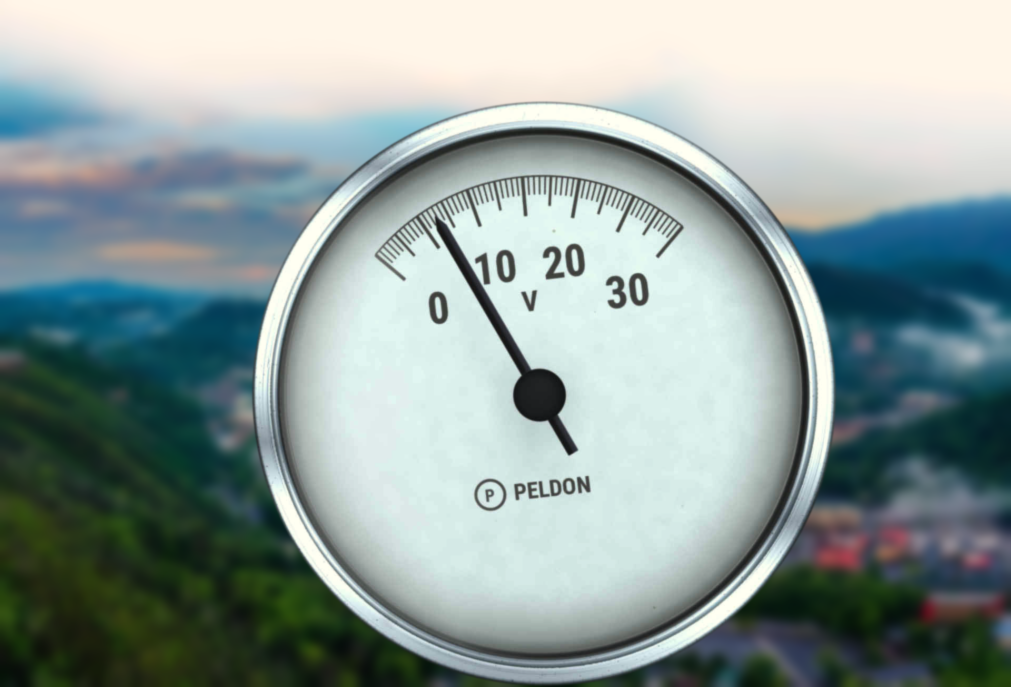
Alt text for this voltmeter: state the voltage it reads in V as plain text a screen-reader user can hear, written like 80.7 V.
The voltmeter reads 6.5 V
